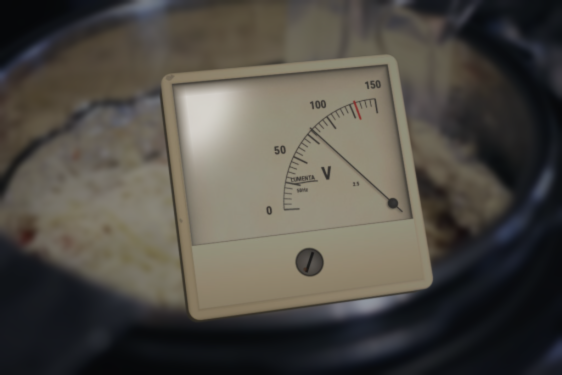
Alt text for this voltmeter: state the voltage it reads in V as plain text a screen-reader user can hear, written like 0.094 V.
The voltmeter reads 80 V
